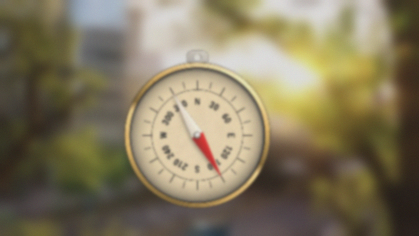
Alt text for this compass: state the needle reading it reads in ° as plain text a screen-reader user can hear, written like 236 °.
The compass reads 150 °
